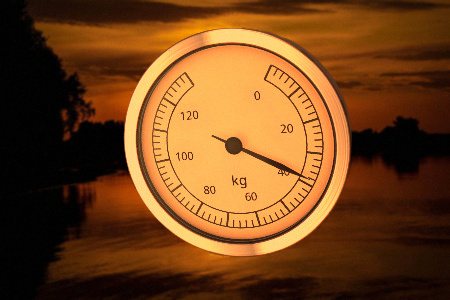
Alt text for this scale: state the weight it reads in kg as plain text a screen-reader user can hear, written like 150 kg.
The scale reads 38 kg
